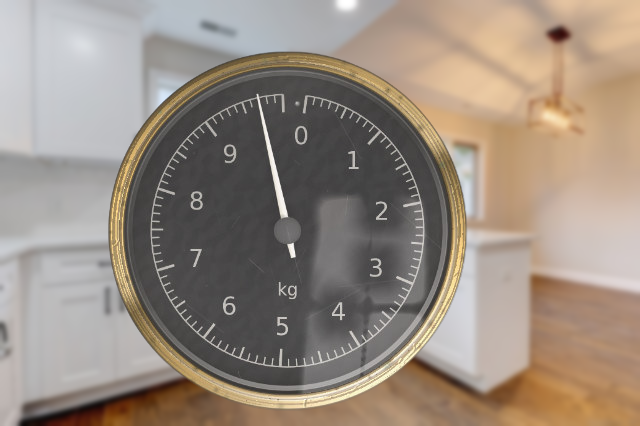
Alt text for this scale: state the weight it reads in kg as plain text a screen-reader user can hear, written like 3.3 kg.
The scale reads 9.7 kg
